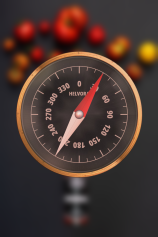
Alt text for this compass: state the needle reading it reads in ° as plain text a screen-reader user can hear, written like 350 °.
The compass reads 30 °
